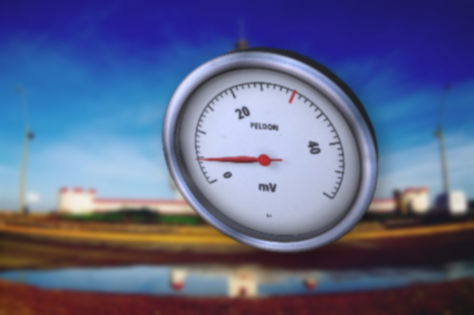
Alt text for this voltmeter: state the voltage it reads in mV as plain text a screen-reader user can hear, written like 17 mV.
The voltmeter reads 5 mV
